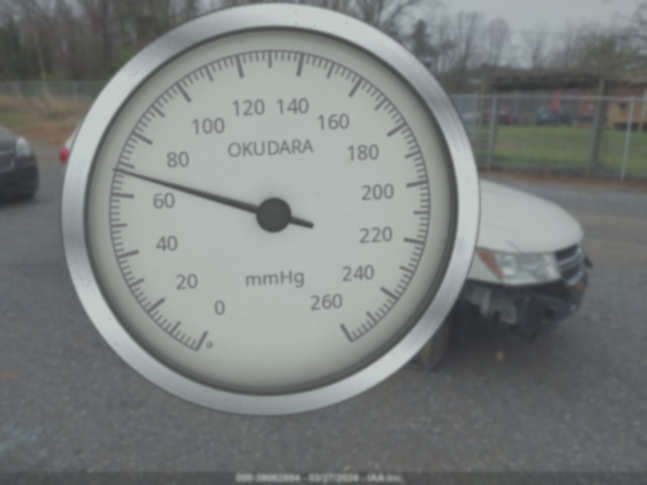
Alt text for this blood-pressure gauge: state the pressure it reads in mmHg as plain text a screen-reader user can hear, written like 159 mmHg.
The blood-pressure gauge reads 68 mmHg
